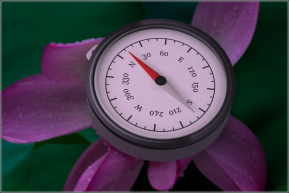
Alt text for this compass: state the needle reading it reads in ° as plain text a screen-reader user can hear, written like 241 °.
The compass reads 10 °
